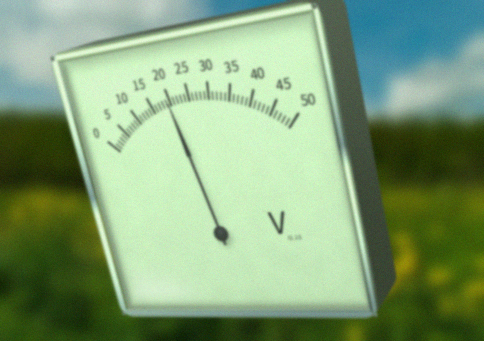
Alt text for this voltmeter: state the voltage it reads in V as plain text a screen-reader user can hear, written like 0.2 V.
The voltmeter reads 20 V
